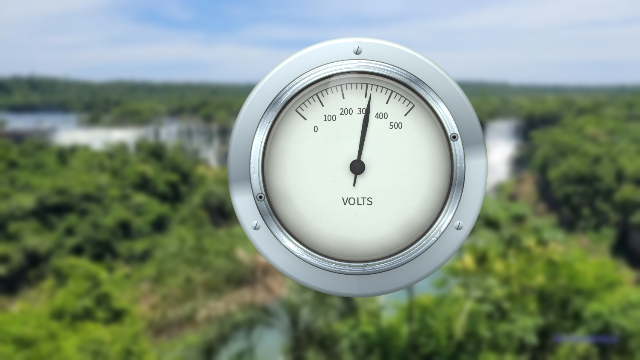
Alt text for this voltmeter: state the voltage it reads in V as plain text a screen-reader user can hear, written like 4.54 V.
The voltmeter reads 320 V
